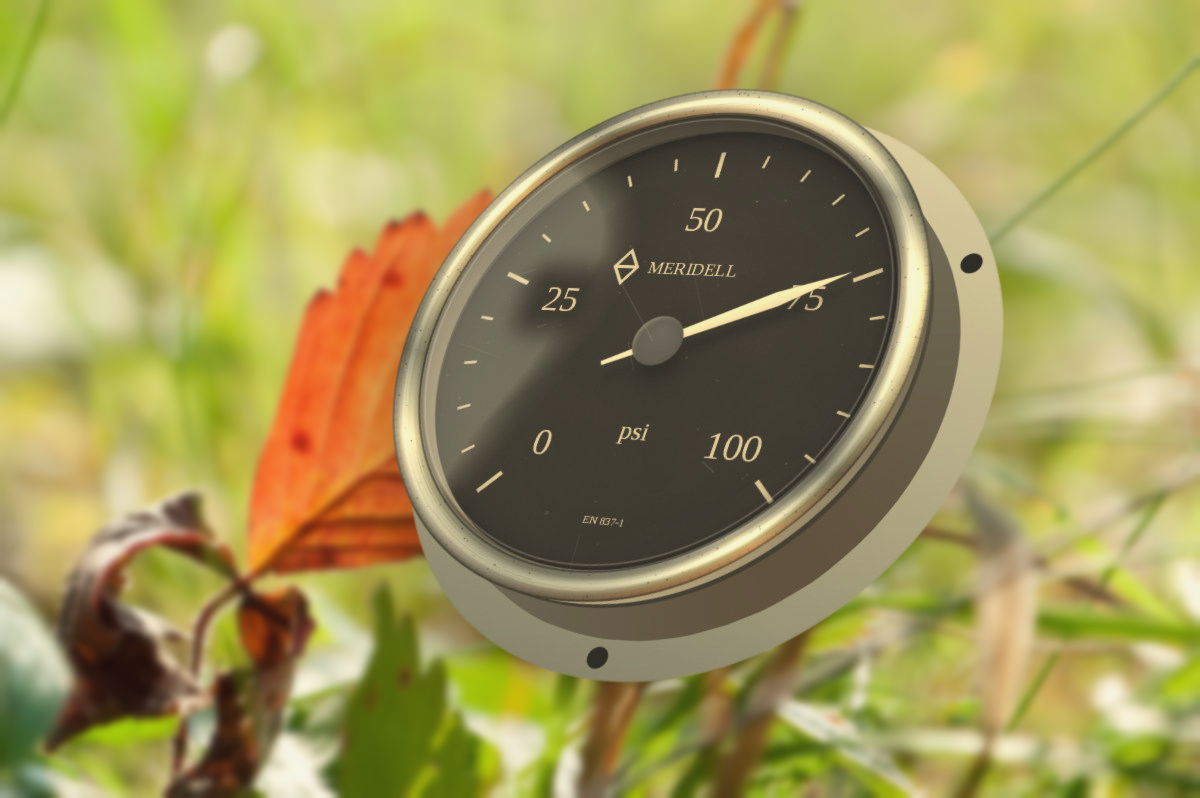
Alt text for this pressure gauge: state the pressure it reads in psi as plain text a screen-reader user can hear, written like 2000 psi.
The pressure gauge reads 75 psi
